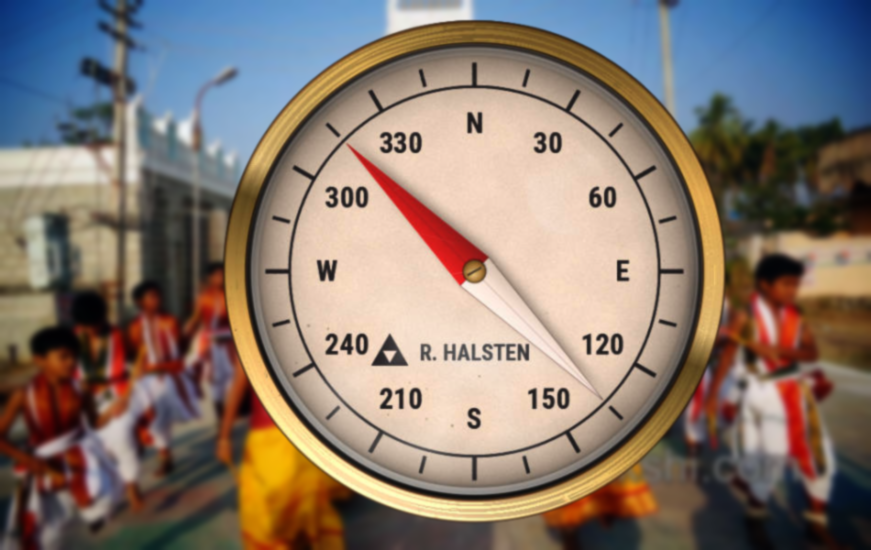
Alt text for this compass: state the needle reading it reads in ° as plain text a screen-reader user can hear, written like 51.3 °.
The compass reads 315 °
